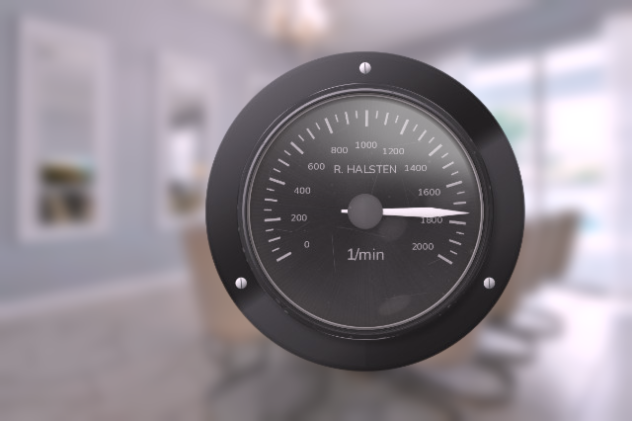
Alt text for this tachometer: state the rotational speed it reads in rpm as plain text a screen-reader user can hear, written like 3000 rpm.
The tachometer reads 1750 rpm
